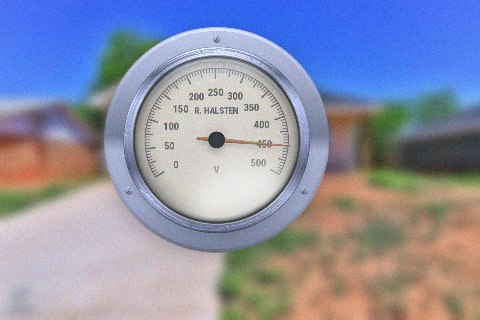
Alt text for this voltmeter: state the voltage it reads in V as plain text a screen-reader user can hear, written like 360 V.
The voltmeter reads 450 V
